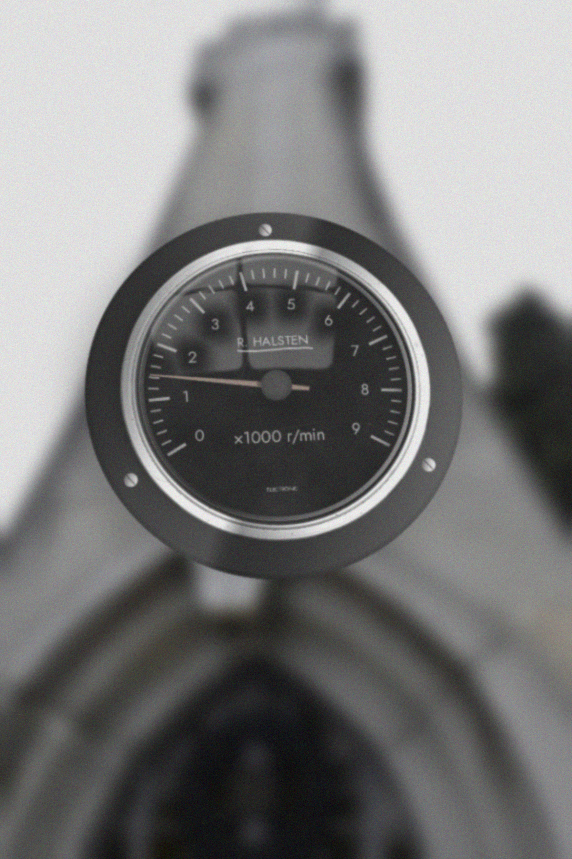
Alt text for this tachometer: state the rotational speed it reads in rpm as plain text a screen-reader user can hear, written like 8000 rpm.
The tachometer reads 1400 rpm
